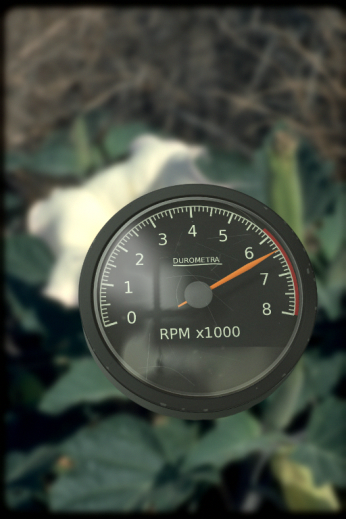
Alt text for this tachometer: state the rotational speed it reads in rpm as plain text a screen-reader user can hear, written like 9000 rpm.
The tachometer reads 6400 rpm
